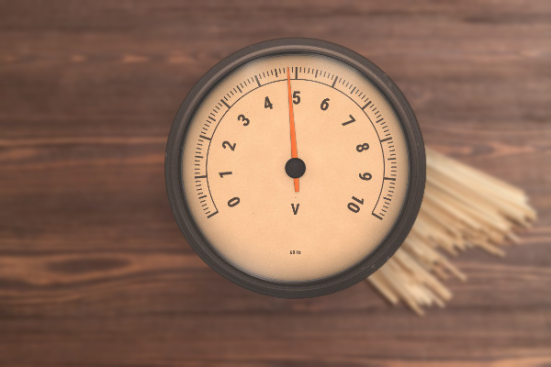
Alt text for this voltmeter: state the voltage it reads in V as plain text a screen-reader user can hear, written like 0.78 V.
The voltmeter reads 4.8 V
